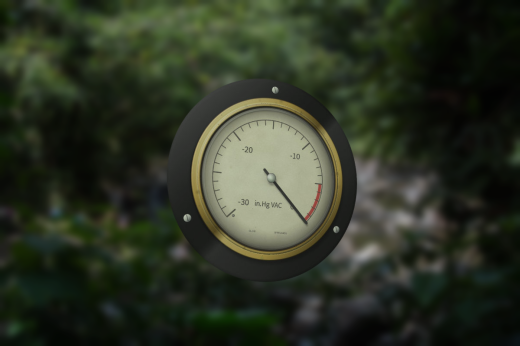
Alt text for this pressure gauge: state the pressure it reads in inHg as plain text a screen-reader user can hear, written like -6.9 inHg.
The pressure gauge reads 0 inHg
